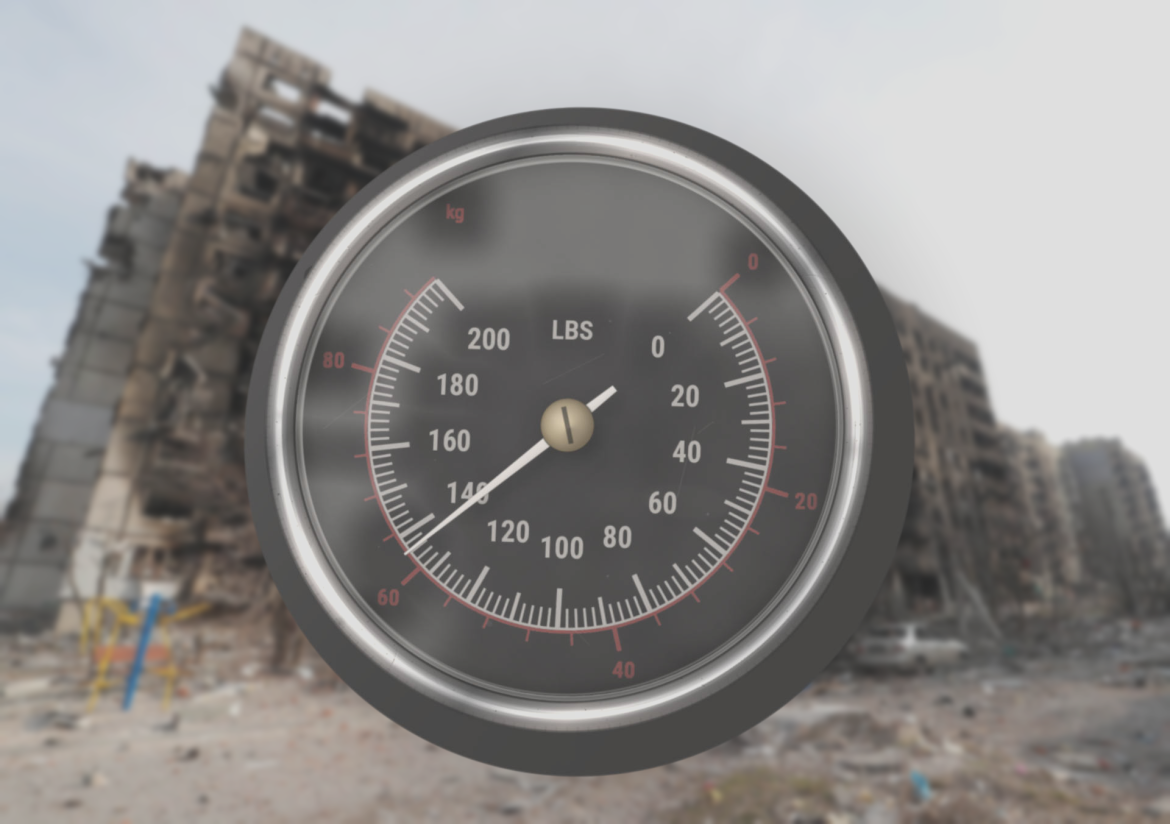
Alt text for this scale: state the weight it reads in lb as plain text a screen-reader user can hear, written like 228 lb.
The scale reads 136 lb
